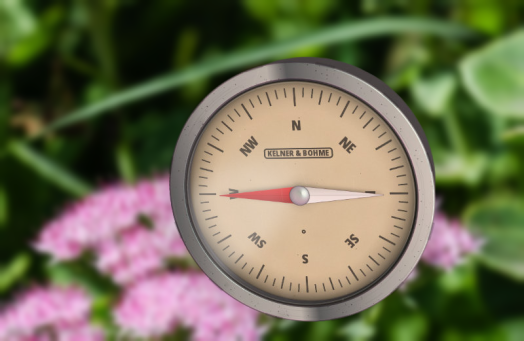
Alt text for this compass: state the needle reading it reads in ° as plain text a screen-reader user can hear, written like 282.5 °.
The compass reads 270 °
